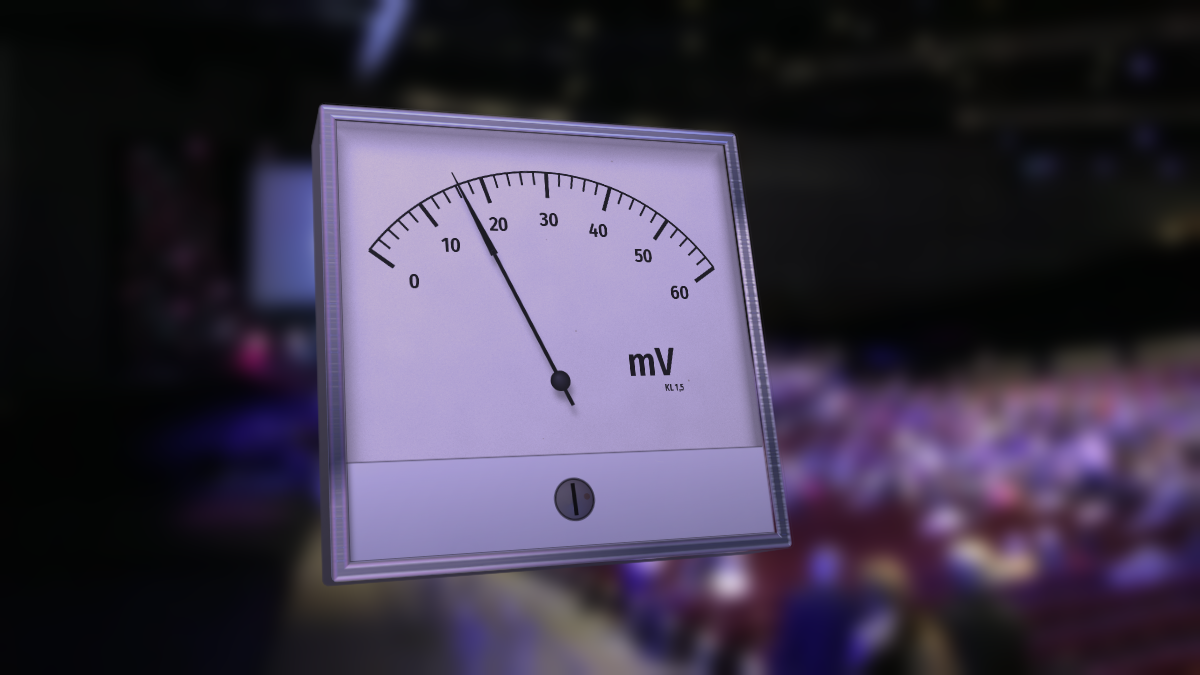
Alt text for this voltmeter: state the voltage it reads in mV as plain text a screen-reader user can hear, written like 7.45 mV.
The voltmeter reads 16 mV
